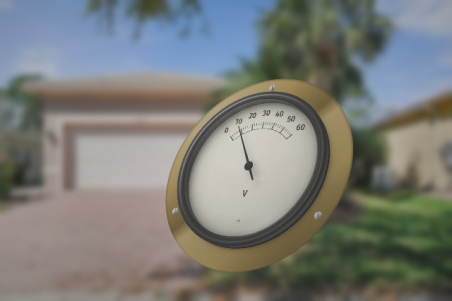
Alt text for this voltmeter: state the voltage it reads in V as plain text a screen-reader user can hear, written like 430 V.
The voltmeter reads 10 V
